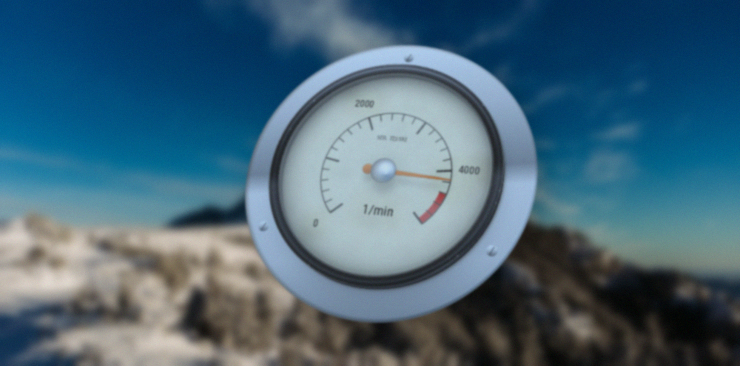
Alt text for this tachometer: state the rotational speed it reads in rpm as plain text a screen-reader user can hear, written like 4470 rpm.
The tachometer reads 4200 rpm
